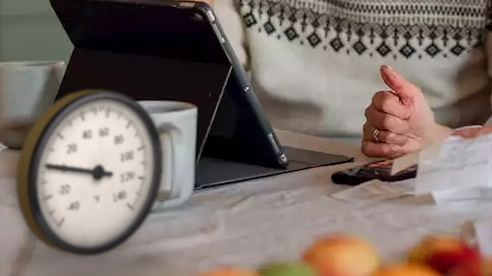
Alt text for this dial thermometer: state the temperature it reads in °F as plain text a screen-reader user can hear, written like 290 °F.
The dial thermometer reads 0 °F
